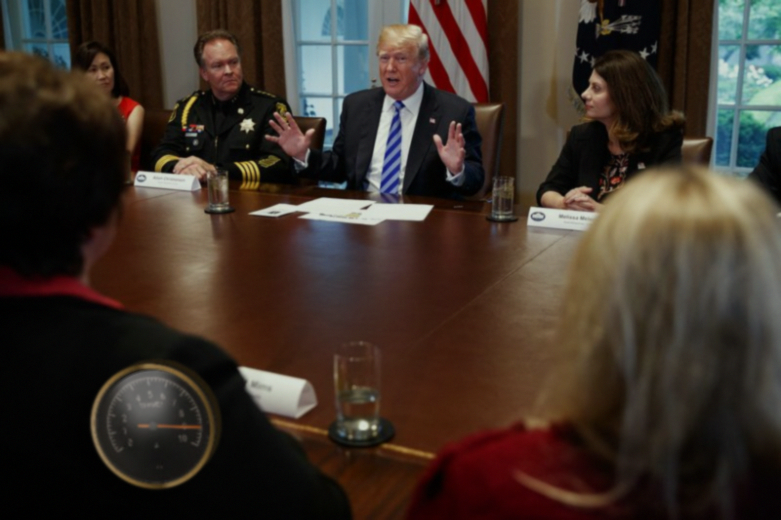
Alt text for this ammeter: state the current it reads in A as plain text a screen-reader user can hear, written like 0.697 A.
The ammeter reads 9 A
